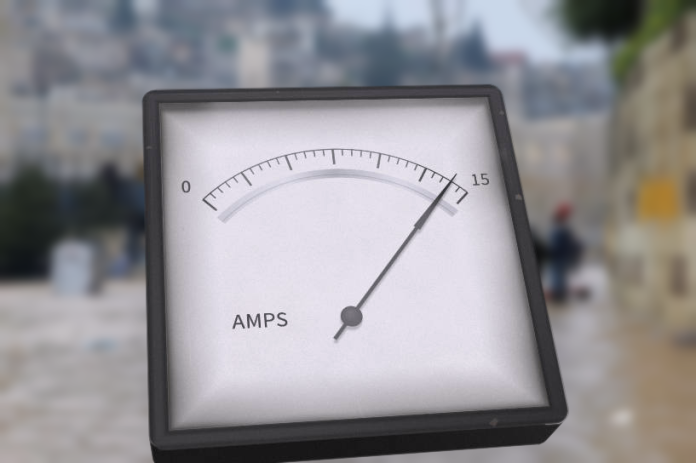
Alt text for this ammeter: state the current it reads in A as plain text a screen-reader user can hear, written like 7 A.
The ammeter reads 14 A
